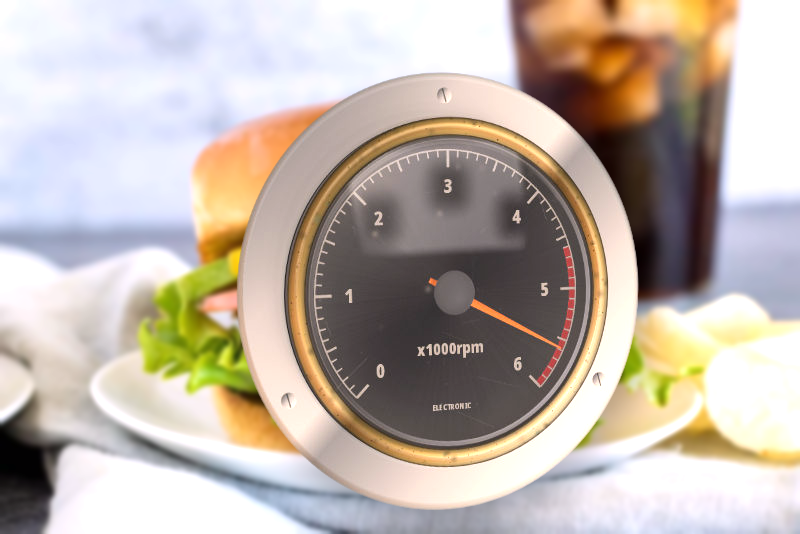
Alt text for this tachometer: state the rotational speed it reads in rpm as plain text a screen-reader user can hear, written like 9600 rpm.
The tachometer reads 5600 rpm
